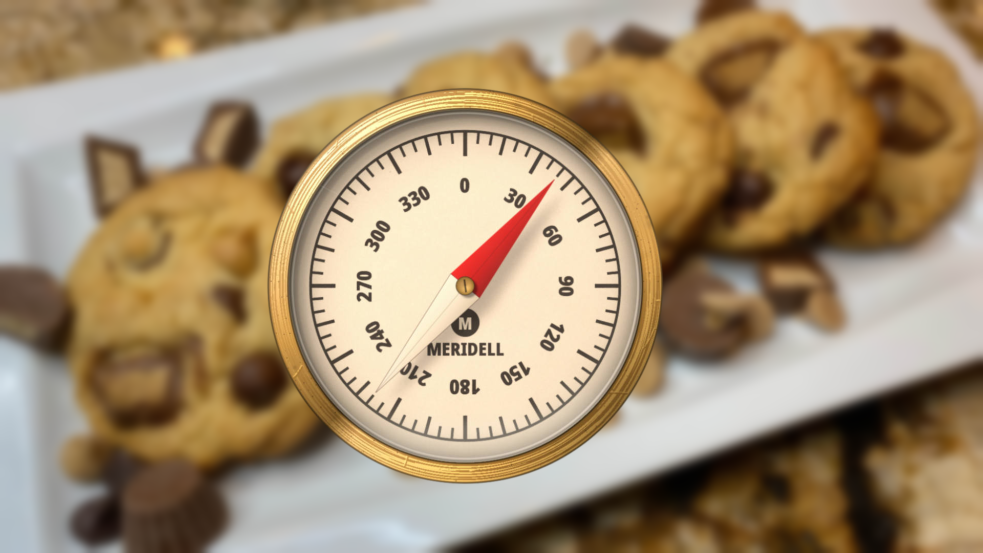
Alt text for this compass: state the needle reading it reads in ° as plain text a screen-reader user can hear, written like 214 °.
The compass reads 40 °
